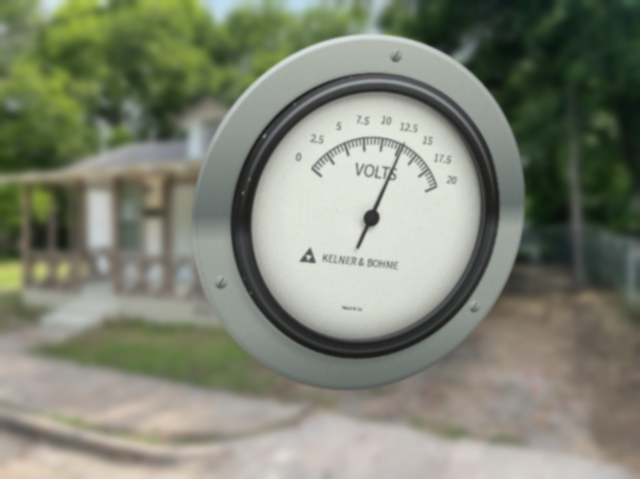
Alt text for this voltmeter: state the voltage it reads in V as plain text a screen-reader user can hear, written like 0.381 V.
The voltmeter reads 12.5 V
